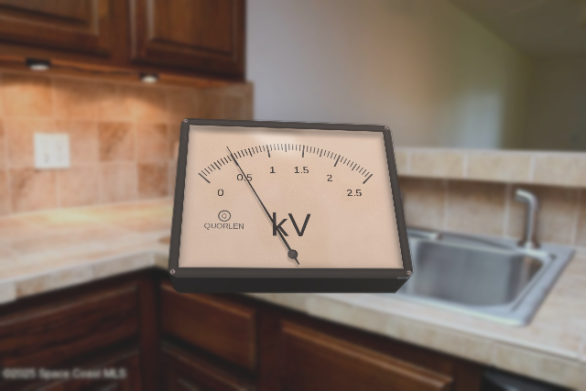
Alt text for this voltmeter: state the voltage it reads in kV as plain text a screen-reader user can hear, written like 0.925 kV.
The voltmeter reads 0.5 kV
